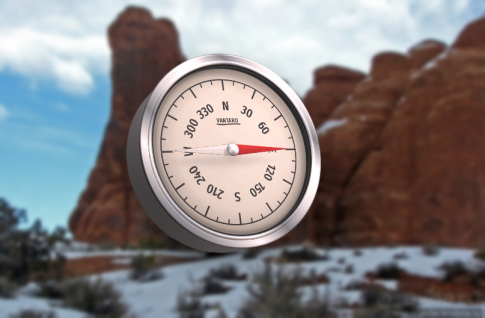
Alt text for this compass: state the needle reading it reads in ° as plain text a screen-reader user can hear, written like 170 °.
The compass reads 90 °
